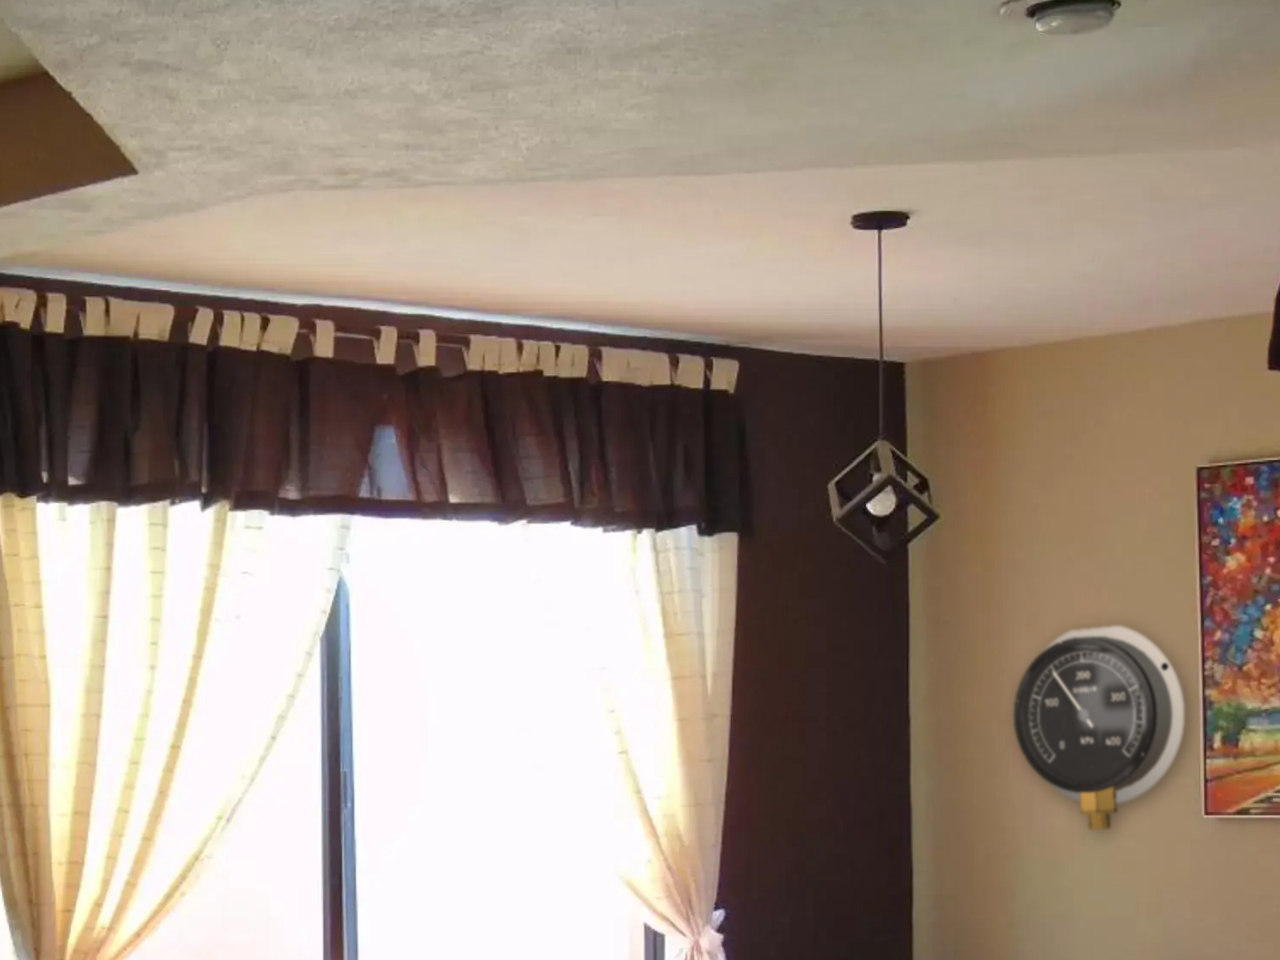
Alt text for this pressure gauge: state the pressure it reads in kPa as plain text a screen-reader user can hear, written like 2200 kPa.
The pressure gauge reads 150 kPa
